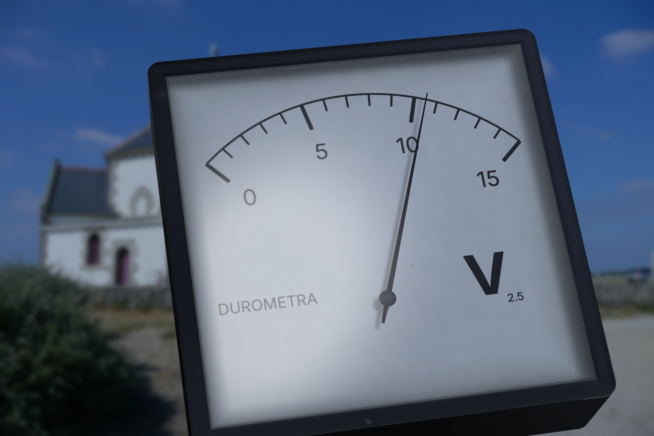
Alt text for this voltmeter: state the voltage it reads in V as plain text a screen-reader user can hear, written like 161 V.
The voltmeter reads 10.5 V
